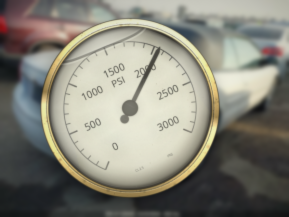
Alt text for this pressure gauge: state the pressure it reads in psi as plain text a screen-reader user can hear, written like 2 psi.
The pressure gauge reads 2050 psi
